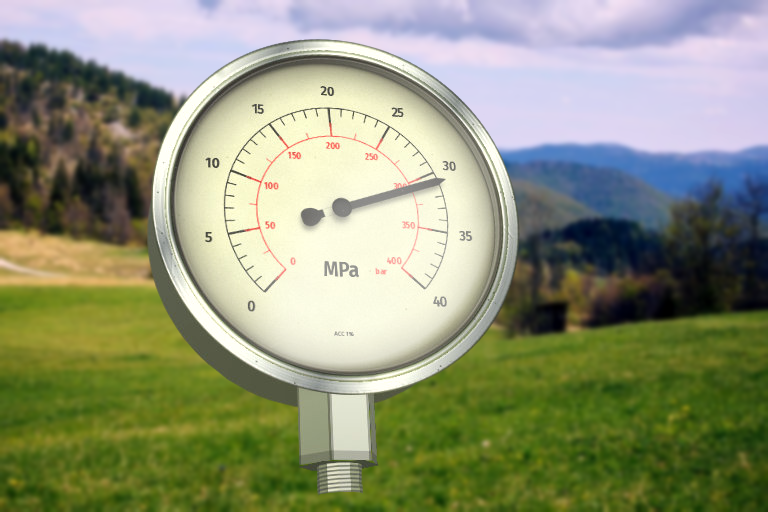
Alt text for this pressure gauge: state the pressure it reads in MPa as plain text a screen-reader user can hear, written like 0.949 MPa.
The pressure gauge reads 31 MPa
